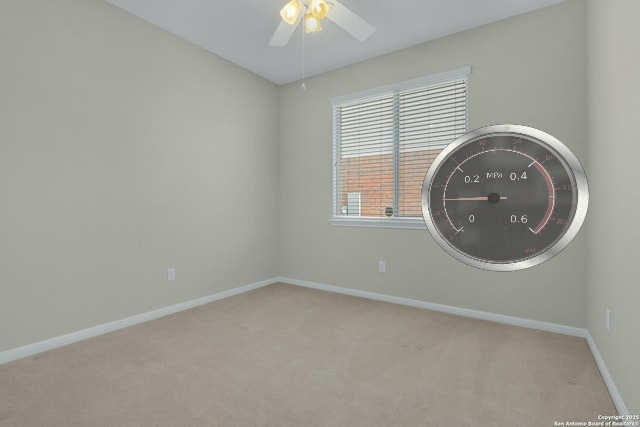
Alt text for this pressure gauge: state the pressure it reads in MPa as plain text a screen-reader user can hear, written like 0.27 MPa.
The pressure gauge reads 0.1 MPa
